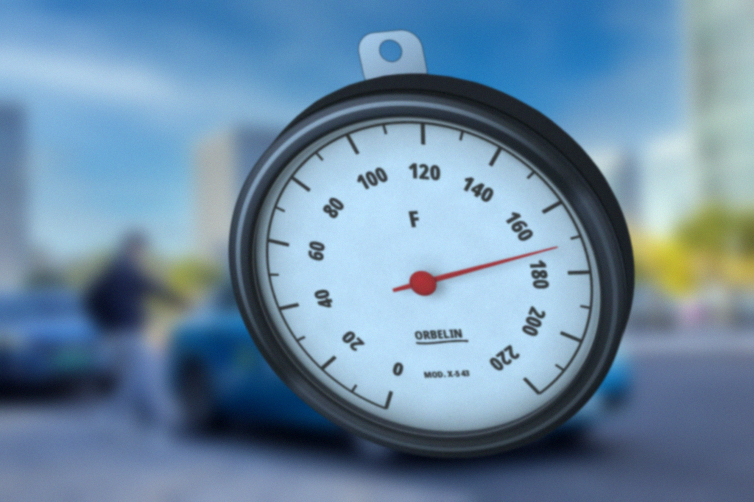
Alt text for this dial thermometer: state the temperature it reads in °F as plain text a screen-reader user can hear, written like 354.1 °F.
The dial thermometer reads 170 °F
